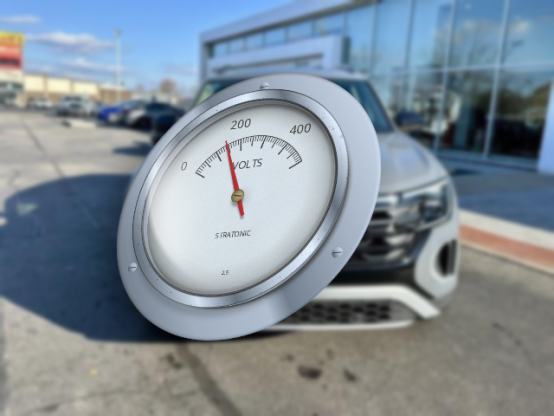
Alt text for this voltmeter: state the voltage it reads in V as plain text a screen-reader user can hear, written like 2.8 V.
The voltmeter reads 150 V
